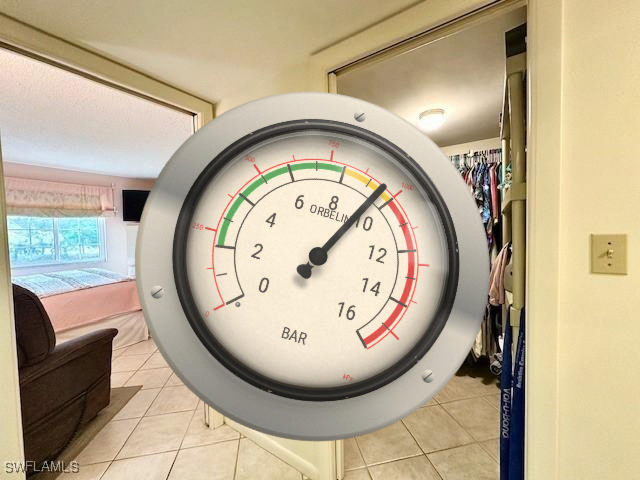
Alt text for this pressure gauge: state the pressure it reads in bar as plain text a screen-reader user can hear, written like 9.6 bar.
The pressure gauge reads 9.5 bar
